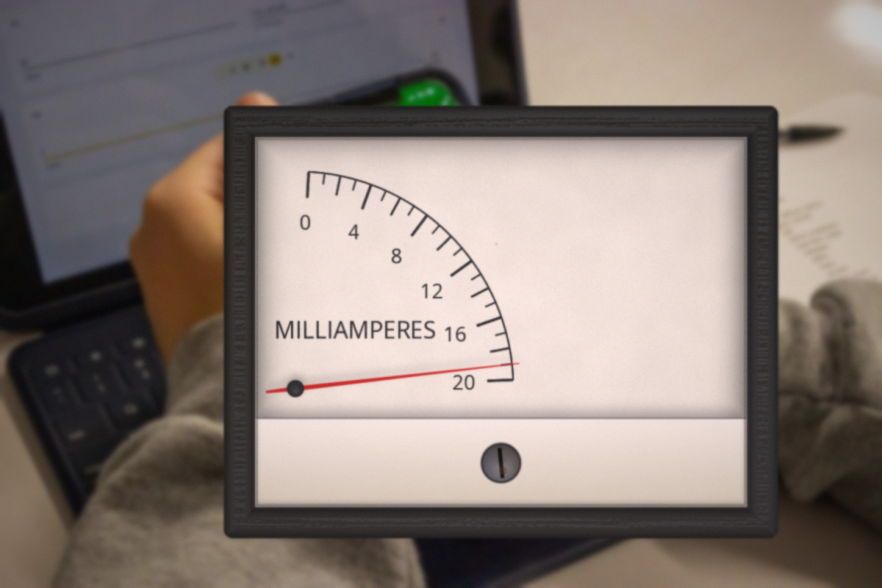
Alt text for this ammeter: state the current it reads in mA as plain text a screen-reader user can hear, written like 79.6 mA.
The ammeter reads 19 mA
